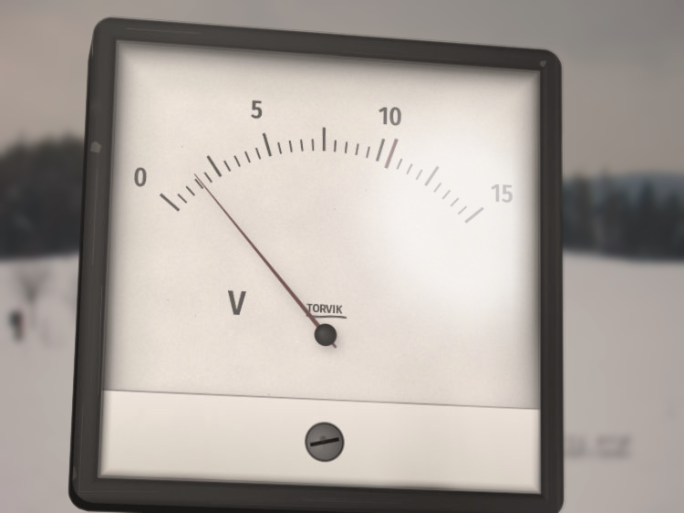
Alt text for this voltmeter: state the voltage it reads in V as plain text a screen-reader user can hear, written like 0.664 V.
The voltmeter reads 1.5 V
